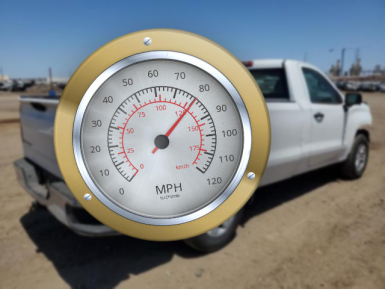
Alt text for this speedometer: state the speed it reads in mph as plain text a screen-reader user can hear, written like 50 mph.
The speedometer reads 80 mph
